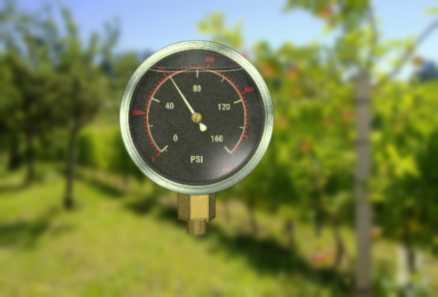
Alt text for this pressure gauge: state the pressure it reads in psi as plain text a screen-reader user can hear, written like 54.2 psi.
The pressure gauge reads 60 psi
